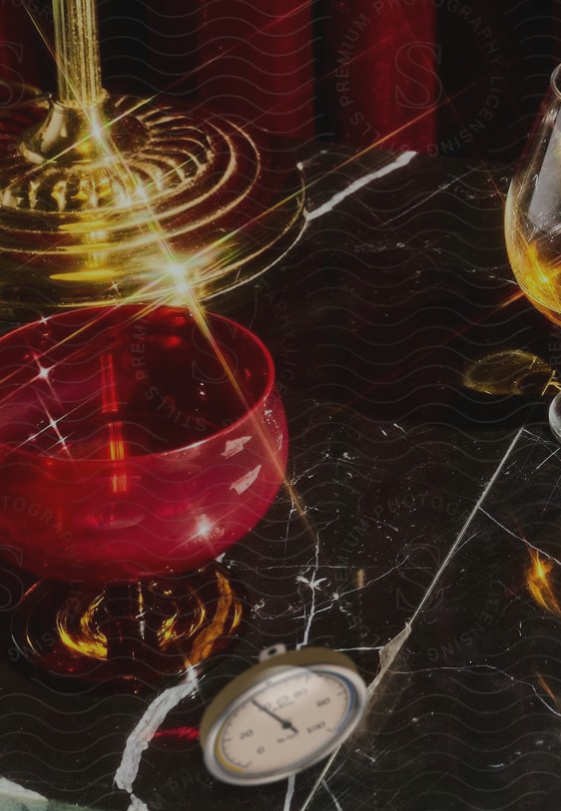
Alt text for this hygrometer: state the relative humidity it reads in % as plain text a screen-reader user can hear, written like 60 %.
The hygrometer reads 40 %
